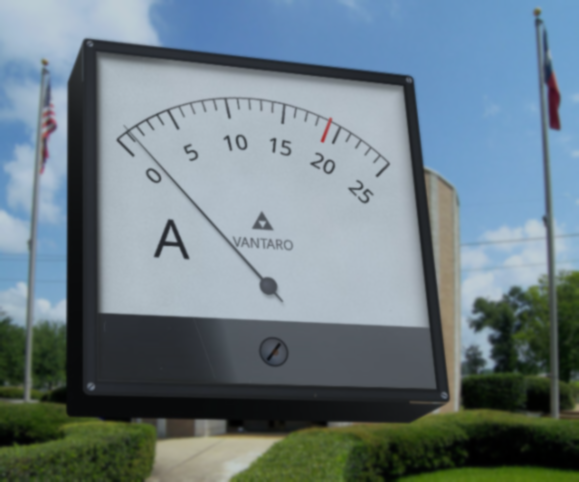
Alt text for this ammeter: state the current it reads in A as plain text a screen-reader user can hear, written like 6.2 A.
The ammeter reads 1 A
